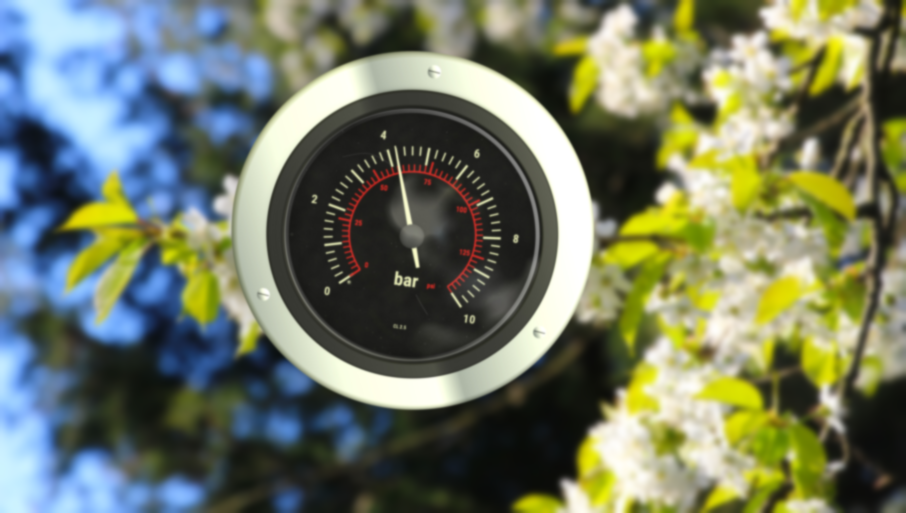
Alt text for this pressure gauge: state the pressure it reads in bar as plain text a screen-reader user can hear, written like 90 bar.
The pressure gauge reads 4.2 bar
